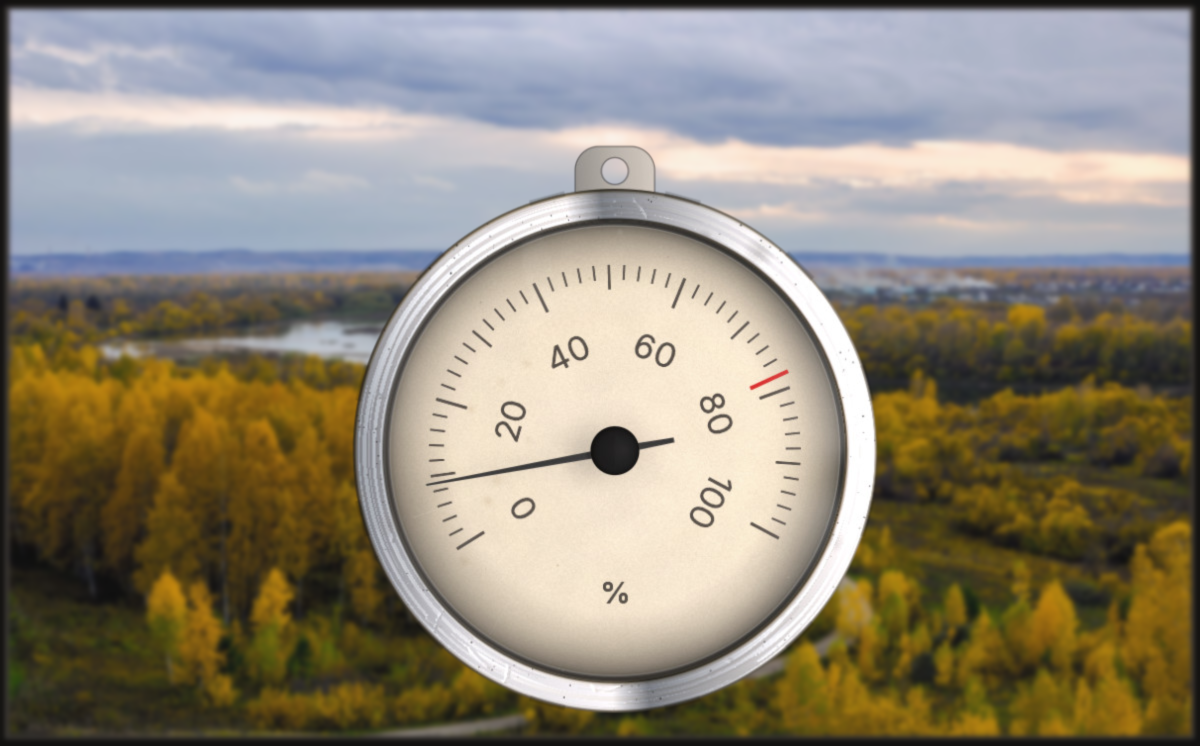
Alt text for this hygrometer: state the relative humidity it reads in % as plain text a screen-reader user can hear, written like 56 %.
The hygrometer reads 9 %
